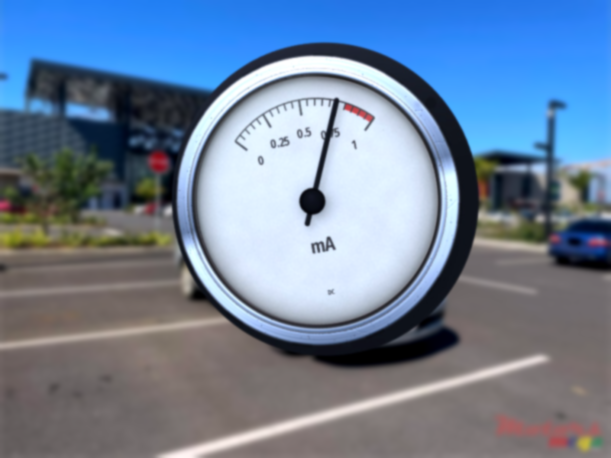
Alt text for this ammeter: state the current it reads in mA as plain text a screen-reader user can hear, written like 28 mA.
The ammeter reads 0.75 mA
